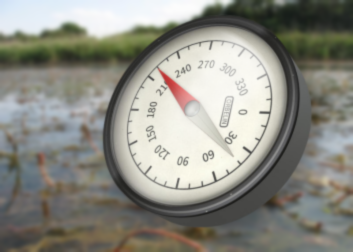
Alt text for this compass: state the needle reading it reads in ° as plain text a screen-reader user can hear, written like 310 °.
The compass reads 220 °
